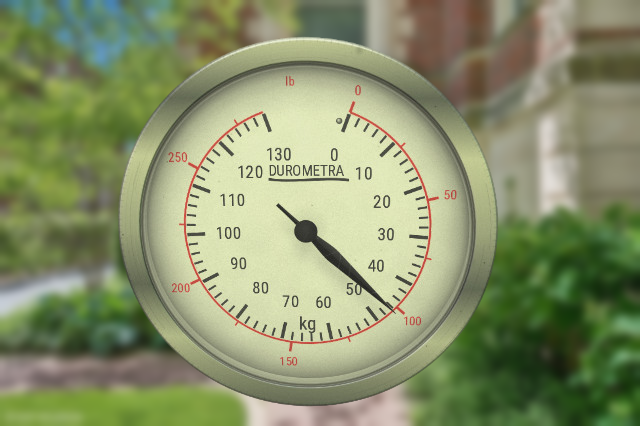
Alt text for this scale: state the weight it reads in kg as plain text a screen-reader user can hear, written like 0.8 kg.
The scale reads 46 kg
